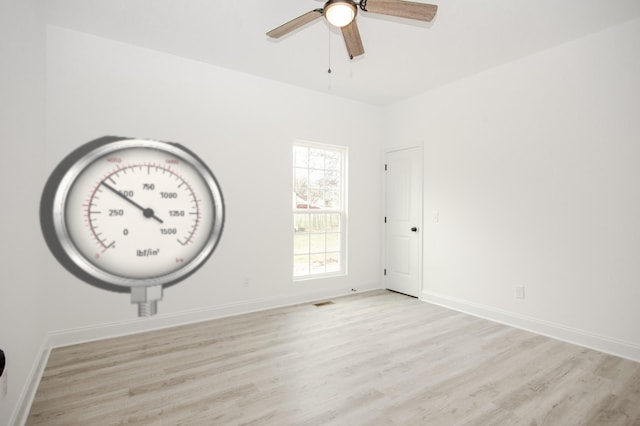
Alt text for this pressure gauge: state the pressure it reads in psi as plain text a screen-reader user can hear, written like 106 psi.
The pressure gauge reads 450 psi
